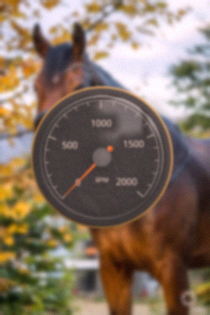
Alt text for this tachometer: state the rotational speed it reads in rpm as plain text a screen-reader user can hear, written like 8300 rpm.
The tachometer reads 0 rpm
